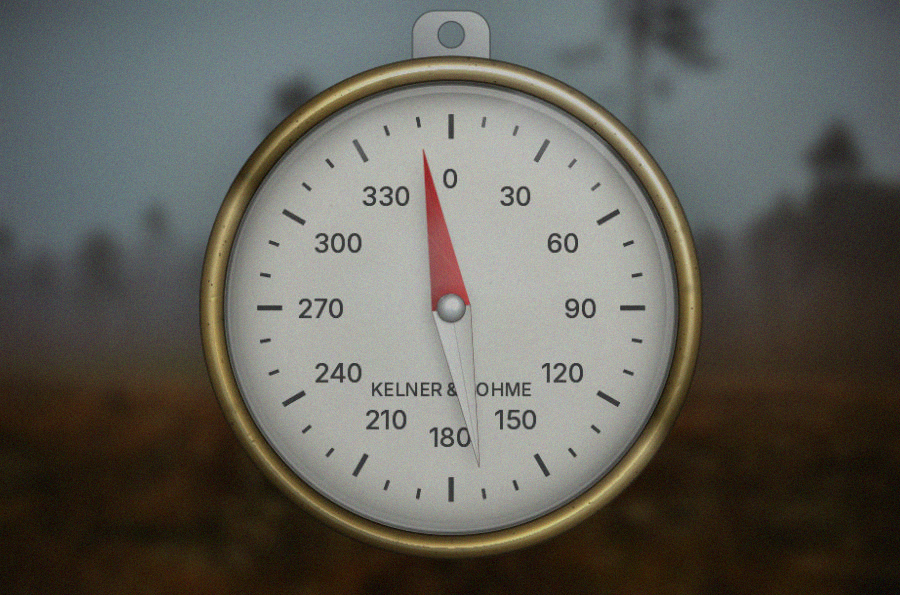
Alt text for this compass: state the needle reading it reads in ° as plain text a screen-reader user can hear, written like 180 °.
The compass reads 350 °
